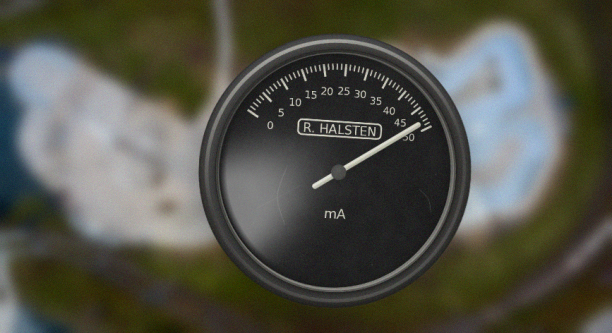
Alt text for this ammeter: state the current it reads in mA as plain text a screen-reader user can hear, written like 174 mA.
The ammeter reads 48 mA
